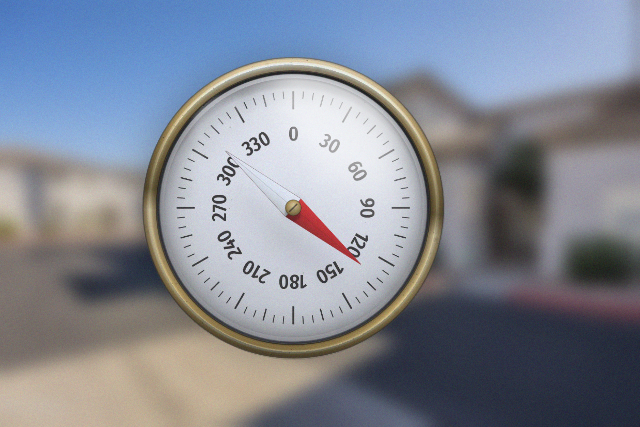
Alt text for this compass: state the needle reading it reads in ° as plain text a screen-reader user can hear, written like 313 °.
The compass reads 130 °
